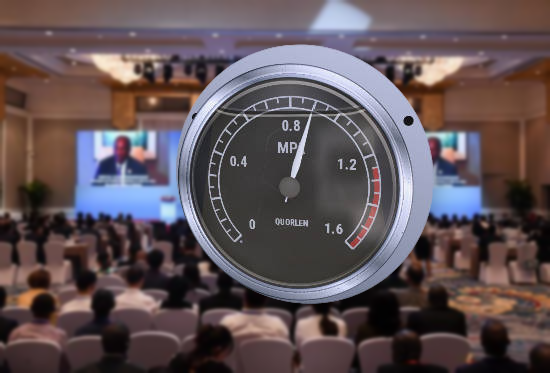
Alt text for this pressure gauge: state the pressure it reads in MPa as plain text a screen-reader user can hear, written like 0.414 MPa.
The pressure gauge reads 0.9 MPa
